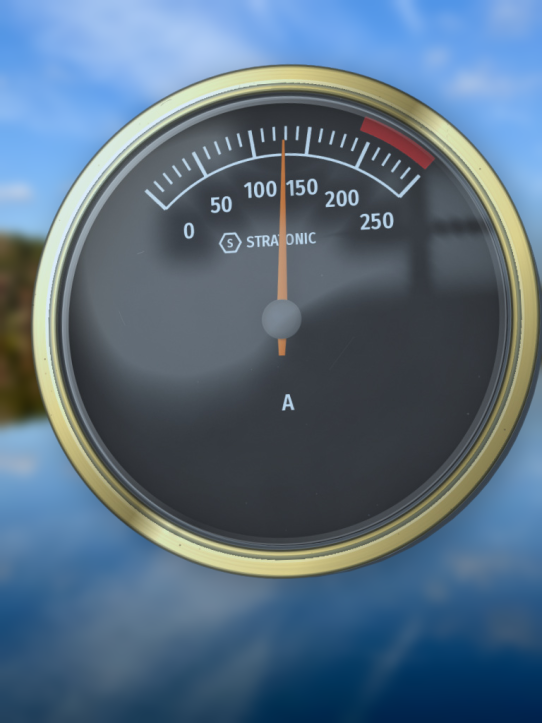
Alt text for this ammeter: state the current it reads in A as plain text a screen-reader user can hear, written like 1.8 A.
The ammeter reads 130 A
